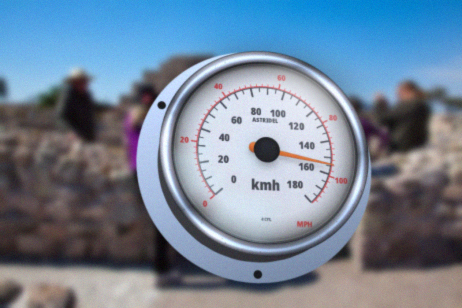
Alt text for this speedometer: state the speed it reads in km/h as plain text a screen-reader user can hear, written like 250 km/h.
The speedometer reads 155 km/h
